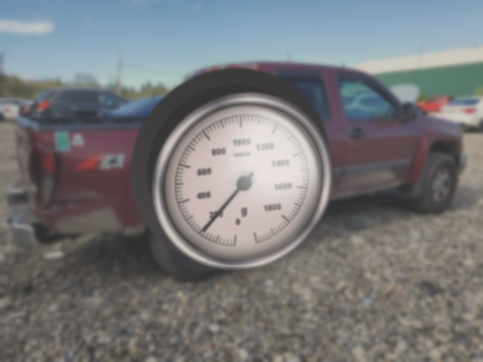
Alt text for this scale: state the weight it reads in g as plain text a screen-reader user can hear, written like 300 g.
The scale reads 200 g
